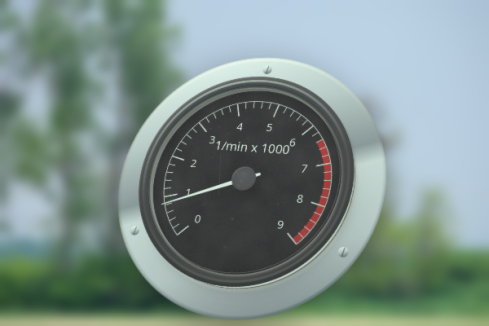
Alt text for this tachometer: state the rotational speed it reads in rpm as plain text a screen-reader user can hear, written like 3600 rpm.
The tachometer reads 800 rpm
